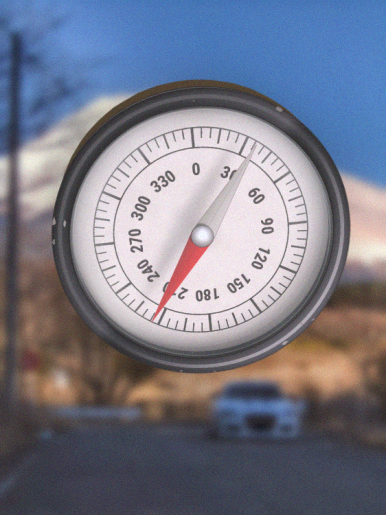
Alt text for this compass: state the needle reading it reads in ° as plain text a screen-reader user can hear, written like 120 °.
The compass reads 215 °
